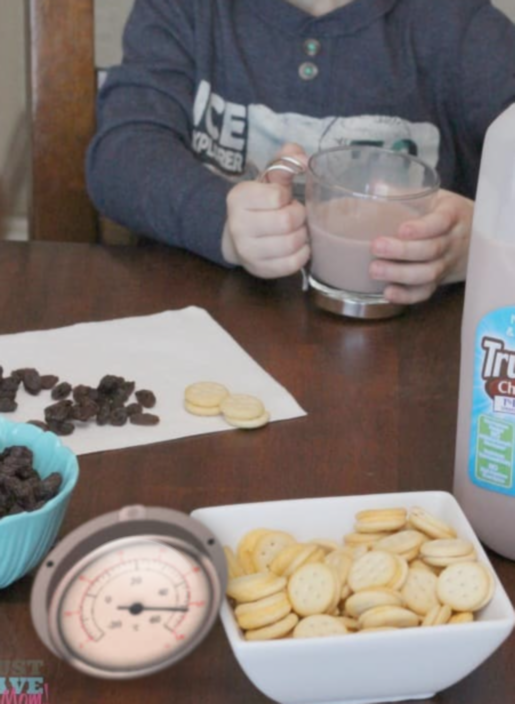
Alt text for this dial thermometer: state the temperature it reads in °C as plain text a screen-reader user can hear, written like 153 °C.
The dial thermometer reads 50 °C
